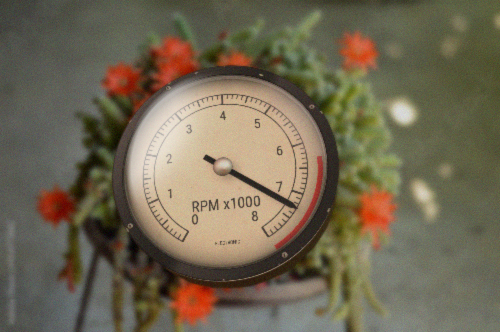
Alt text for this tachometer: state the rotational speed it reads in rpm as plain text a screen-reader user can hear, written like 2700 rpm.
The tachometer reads 7300 rpm
